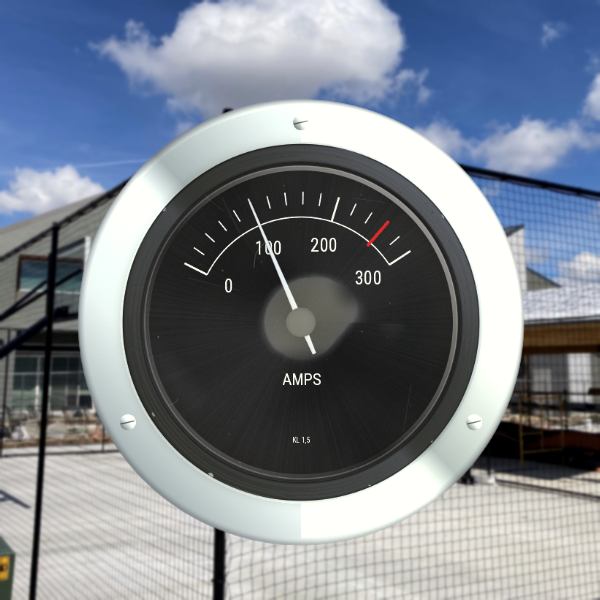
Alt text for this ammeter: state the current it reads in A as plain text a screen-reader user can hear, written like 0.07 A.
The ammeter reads 100 A
